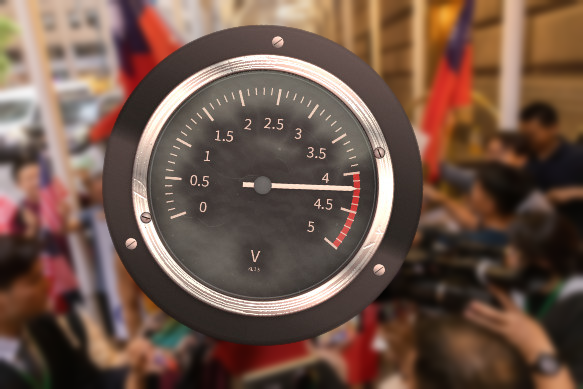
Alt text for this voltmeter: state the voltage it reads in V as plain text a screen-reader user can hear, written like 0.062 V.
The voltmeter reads 4.2 V
